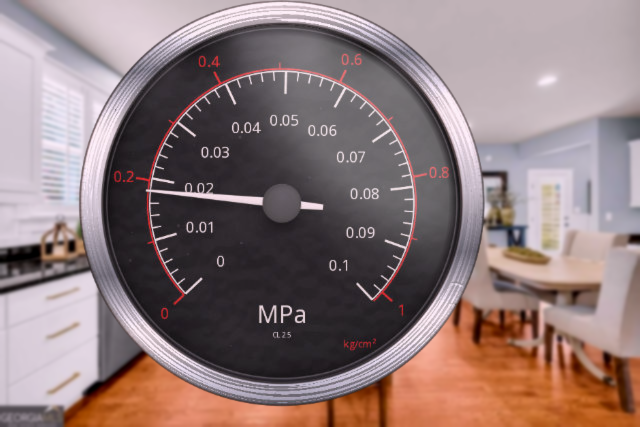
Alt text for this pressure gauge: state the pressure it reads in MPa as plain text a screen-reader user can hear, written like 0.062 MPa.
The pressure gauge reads 0.018 MPa
